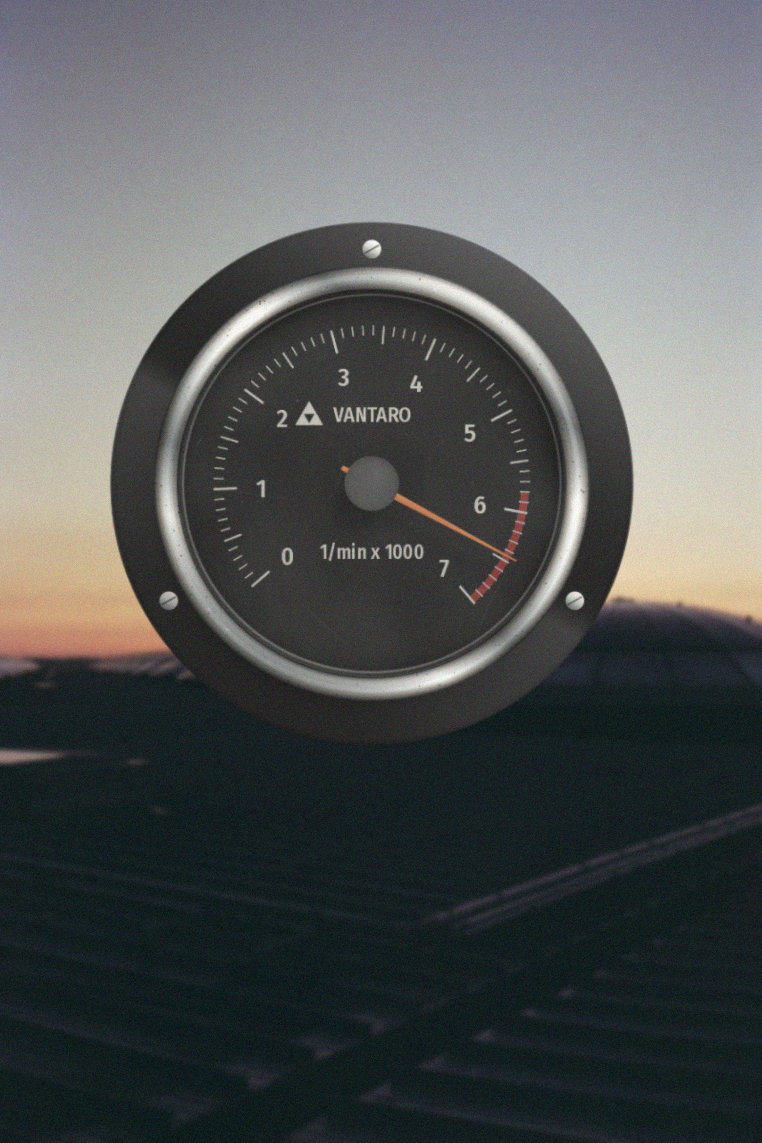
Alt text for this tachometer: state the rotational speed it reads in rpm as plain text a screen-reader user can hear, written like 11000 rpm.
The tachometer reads 6450 rpm
